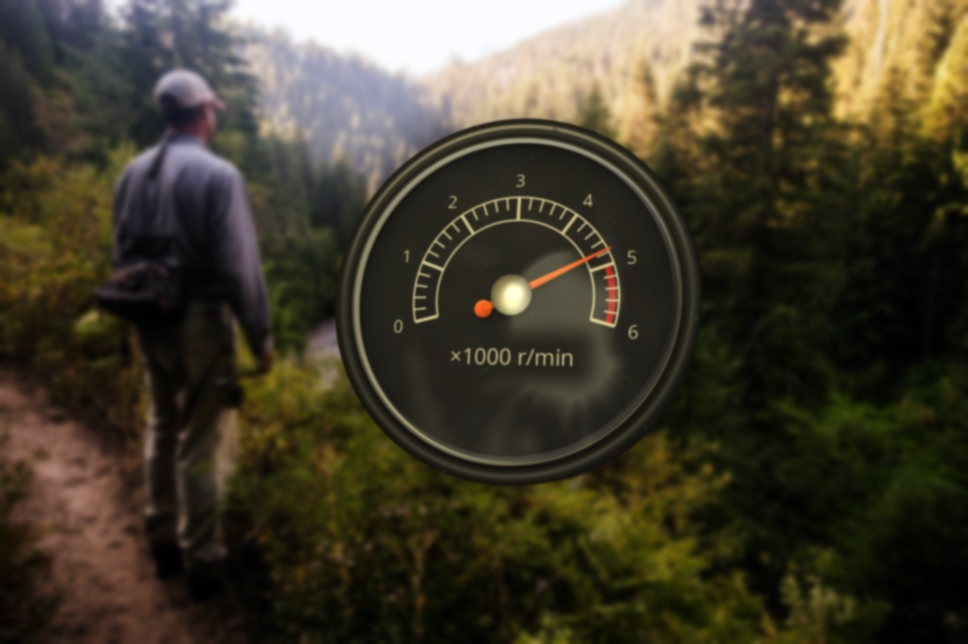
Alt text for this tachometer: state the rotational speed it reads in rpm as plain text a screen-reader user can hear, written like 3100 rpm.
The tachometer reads 4800 rpm
